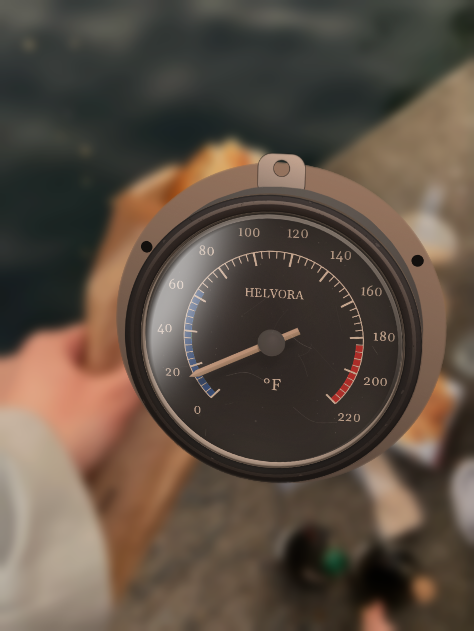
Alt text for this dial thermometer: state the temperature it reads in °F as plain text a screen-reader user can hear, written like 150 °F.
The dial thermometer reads 16 °F
